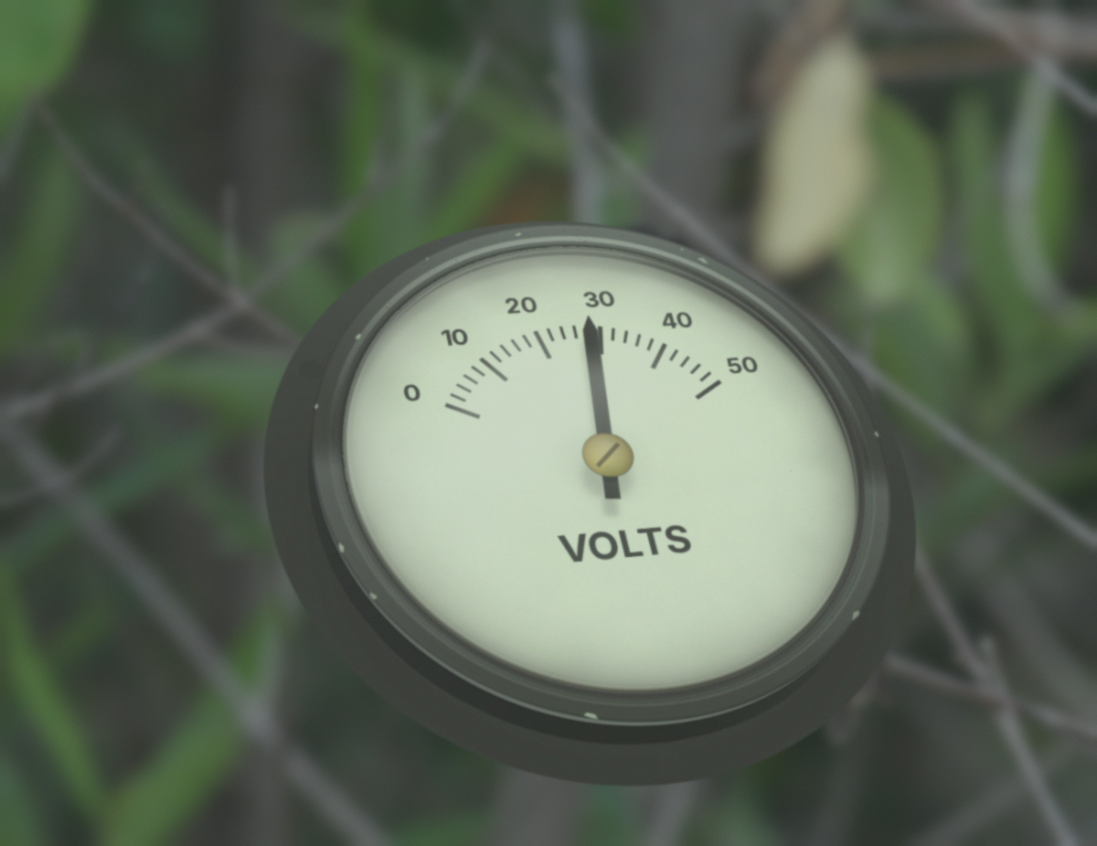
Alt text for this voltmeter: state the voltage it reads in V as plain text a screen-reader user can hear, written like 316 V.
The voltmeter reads 28 V
